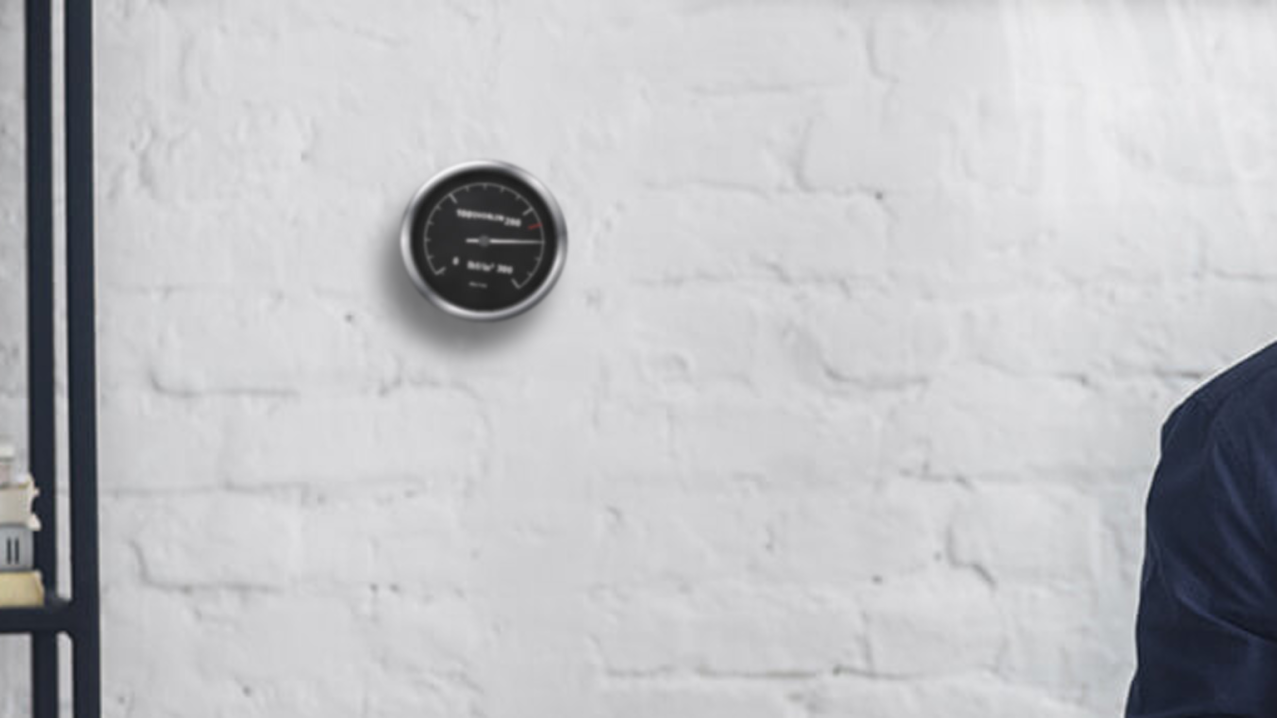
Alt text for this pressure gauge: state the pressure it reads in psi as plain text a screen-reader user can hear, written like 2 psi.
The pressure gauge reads 240 psi
